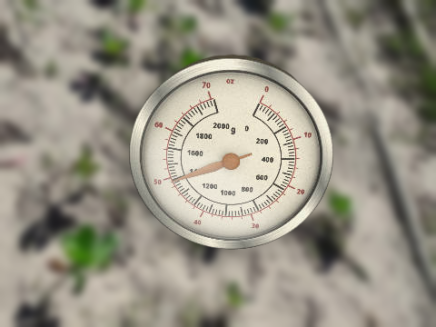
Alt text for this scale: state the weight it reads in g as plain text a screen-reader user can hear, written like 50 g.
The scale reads 1400 g
